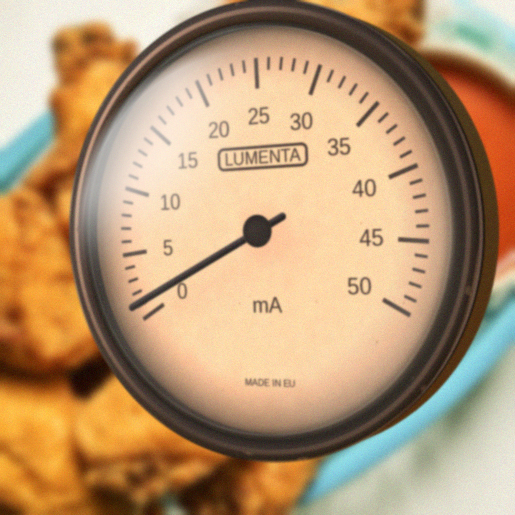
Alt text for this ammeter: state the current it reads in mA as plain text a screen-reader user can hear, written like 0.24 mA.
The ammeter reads 1 mA
